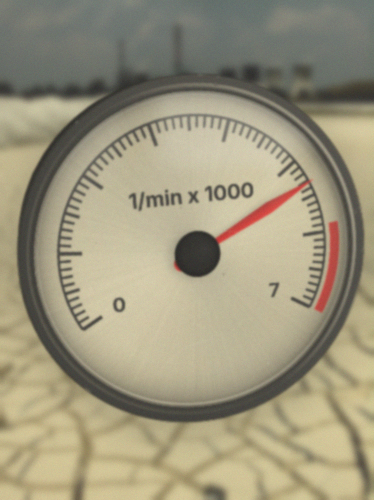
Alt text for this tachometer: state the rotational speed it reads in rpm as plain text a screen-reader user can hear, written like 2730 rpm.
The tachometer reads 5300 rpm
